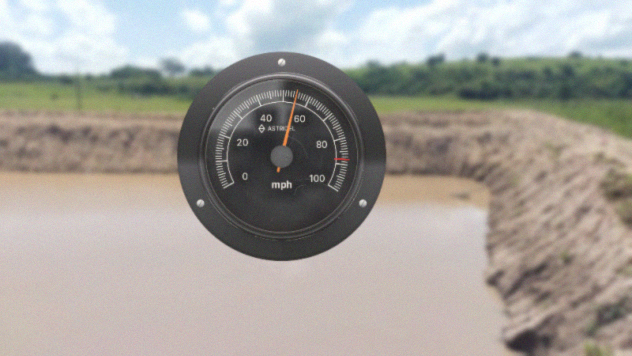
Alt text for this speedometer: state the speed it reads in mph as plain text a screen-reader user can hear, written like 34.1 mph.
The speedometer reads 55 mph
